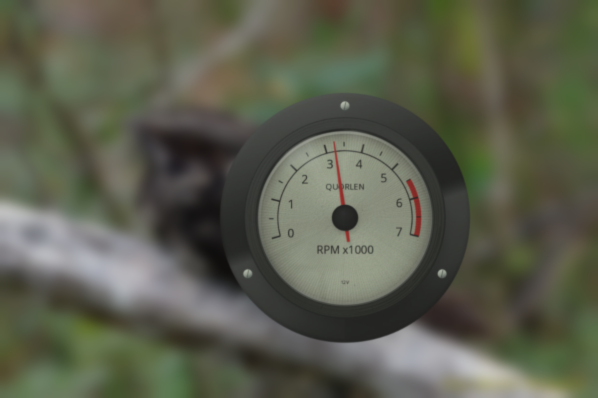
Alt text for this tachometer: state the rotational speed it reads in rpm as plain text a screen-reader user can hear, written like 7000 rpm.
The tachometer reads 3250 rpm
